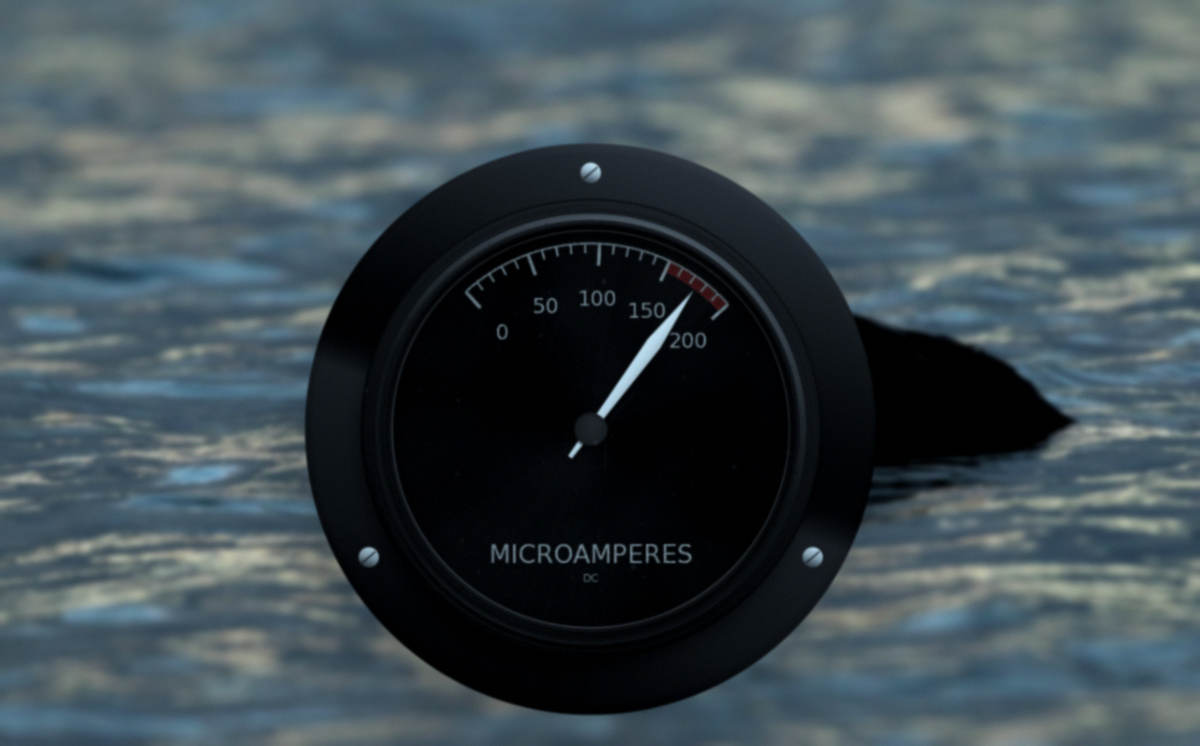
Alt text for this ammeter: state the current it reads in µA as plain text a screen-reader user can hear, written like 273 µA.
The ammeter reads 175 µA
